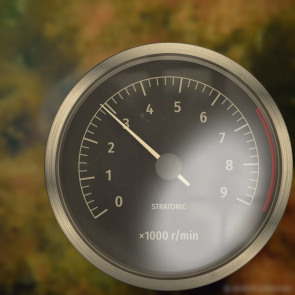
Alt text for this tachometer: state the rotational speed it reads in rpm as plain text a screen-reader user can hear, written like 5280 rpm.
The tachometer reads 2900 rpm
